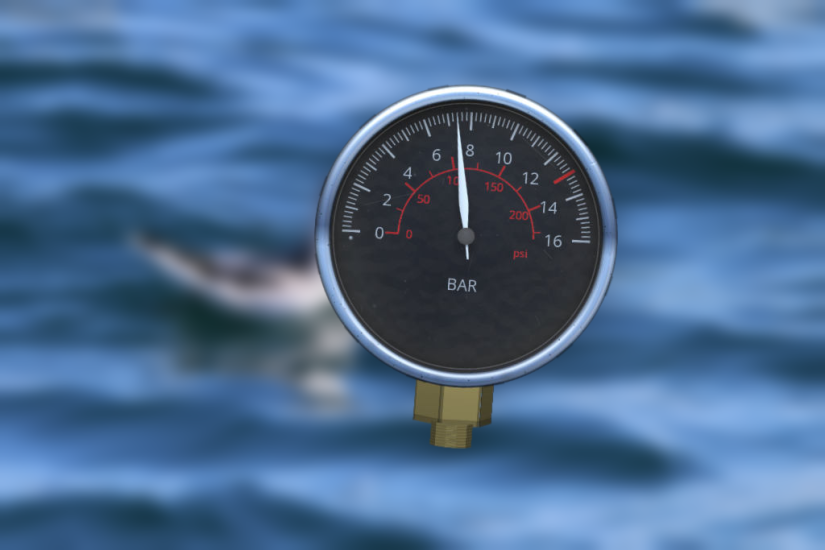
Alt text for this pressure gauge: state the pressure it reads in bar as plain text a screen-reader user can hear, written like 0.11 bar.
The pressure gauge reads 7.4 bar
